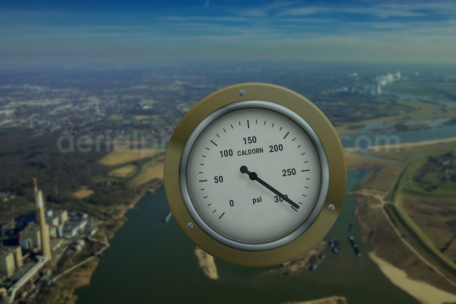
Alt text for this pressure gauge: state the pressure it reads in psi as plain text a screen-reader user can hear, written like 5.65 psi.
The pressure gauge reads 295 psi
